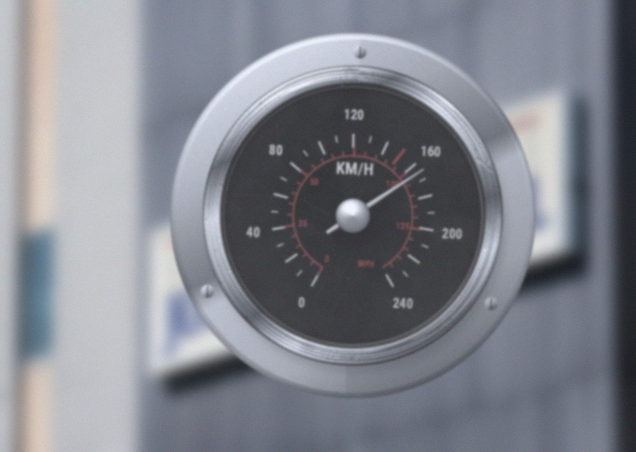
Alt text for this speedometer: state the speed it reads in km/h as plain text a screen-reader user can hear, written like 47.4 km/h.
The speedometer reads 165 km/h
